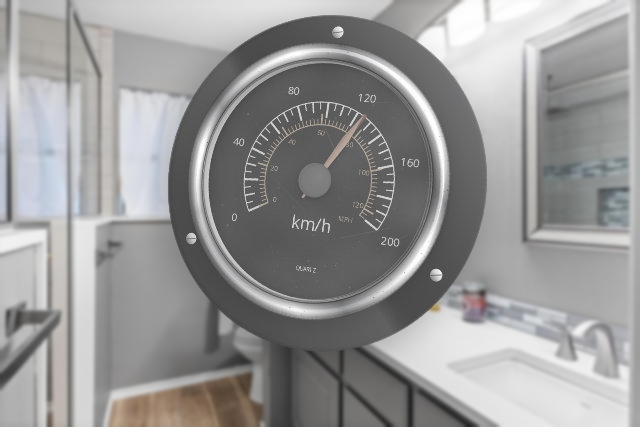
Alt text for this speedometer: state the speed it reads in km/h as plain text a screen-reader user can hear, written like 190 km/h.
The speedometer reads 125 km/h
